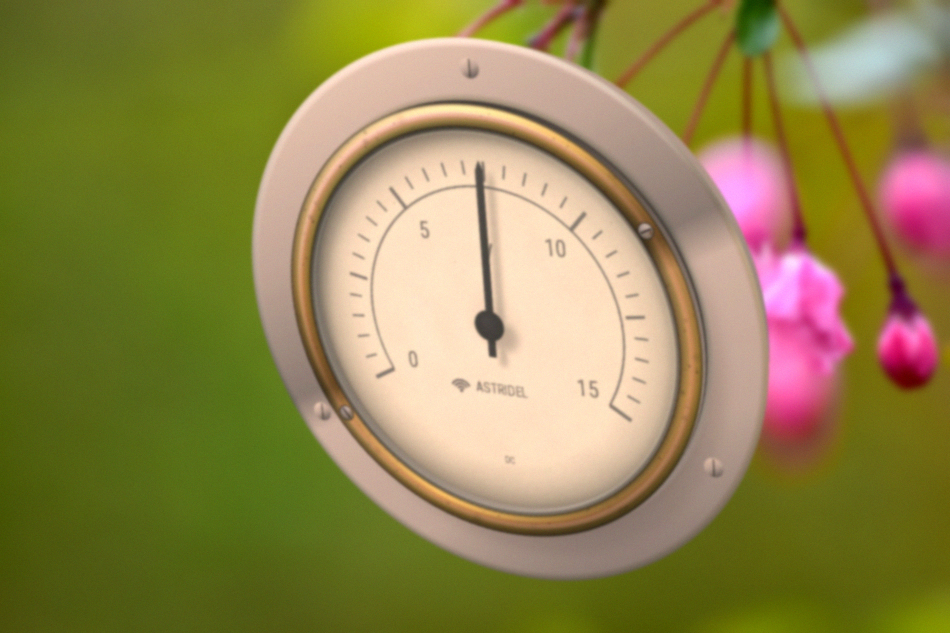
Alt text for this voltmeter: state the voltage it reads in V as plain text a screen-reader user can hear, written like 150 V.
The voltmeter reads 7.5 V
